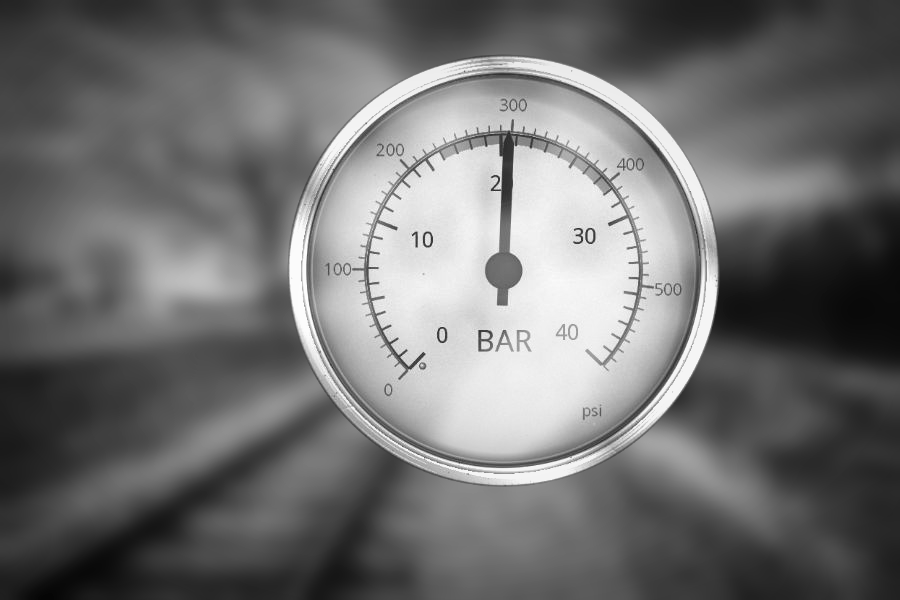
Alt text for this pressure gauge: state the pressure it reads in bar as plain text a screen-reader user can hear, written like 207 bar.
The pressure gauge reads 20.5 bar
